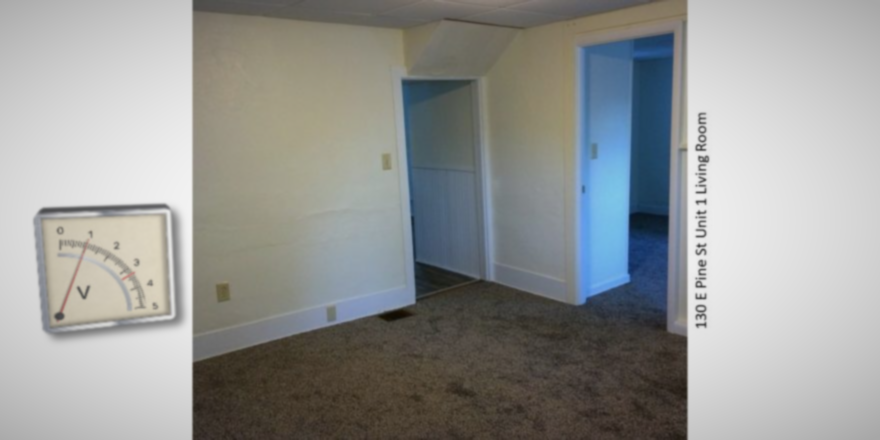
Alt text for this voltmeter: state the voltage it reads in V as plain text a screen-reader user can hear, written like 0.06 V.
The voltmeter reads 1 V
